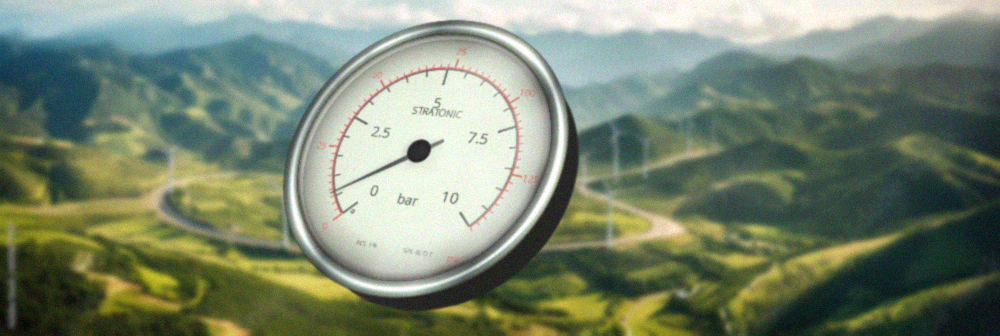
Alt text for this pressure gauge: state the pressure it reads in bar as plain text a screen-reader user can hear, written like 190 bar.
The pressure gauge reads 0.5 bar
